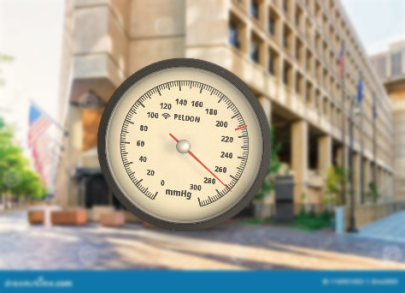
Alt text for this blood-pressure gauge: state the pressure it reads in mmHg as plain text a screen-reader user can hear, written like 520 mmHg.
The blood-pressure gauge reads 270 mmHg
